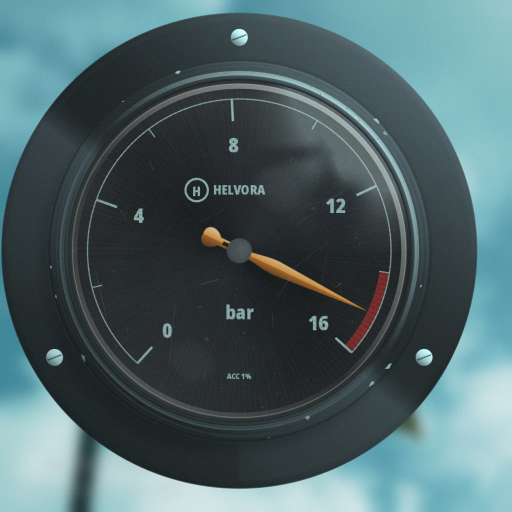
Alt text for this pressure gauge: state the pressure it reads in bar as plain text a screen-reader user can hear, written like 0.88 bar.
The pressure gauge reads 15 bar
